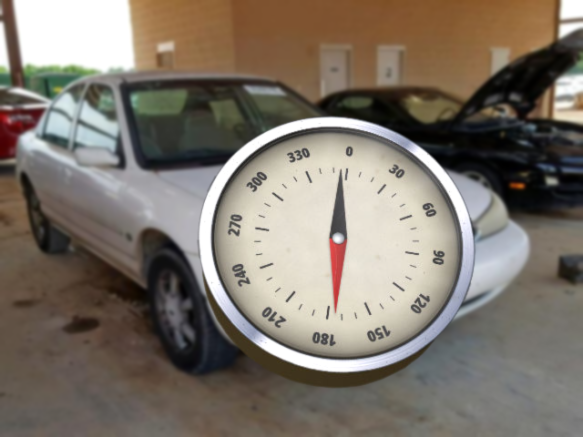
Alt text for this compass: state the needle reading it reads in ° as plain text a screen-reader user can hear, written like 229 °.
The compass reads 175 °
